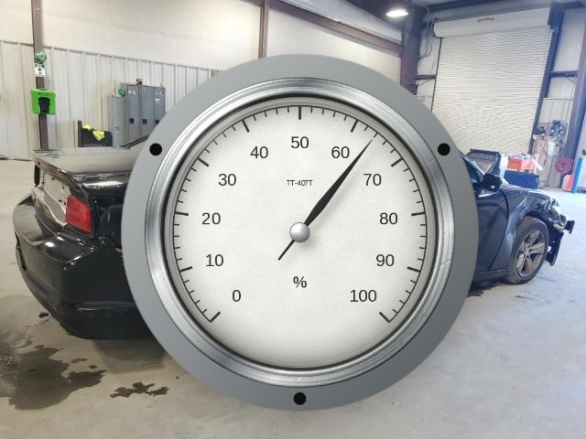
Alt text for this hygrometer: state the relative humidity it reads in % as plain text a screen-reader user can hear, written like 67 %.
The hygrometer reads 64 %
